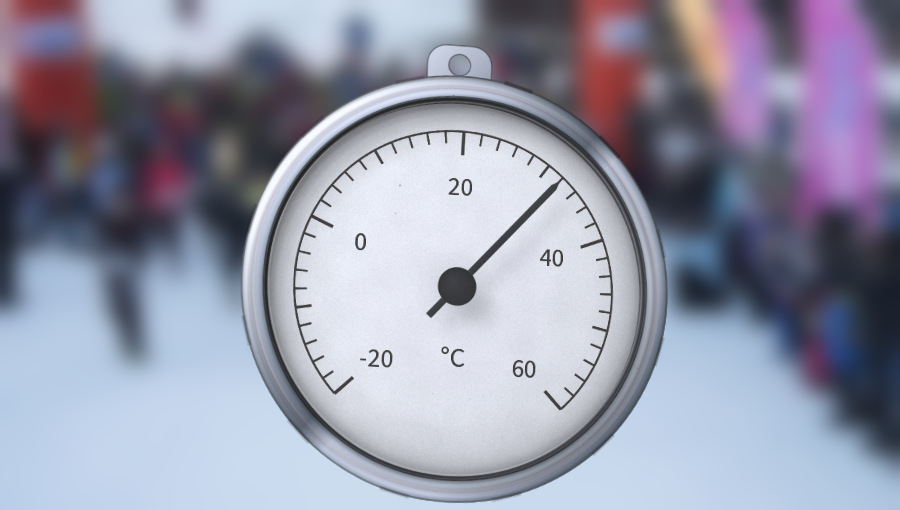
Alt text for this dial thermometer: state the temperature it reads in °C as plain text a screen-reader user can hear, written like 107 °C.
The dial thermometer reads 32 °C
